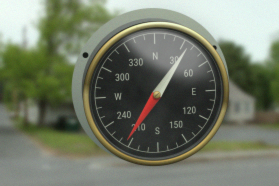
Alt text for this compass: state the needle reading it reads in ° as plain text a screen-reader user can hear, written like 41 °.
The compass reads 215 °
